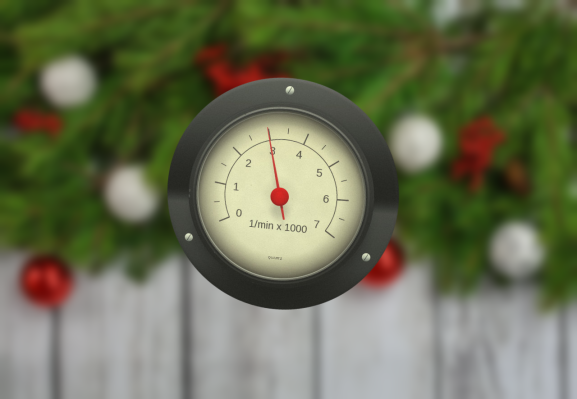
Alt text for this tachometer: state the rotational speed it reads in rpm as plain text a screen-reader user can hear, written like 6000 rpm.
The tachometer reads 3000 rpm
